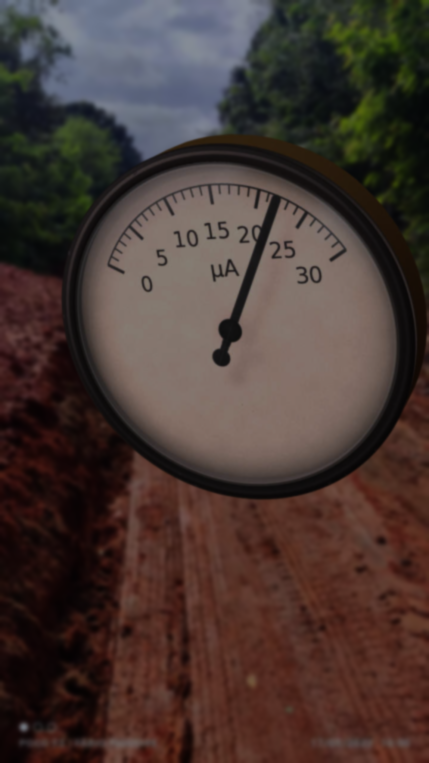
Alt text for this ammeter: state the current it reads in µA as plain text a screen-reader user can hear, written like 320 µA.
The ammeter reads 22 µA
